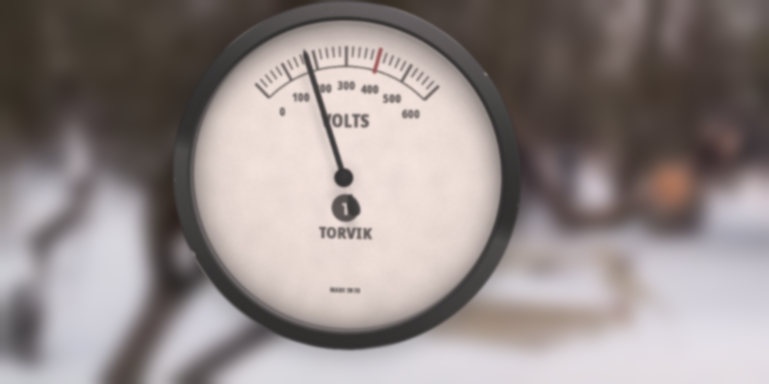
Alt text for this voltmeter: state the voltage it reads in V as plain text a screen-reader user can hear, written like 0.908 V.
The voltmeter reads 180 V
